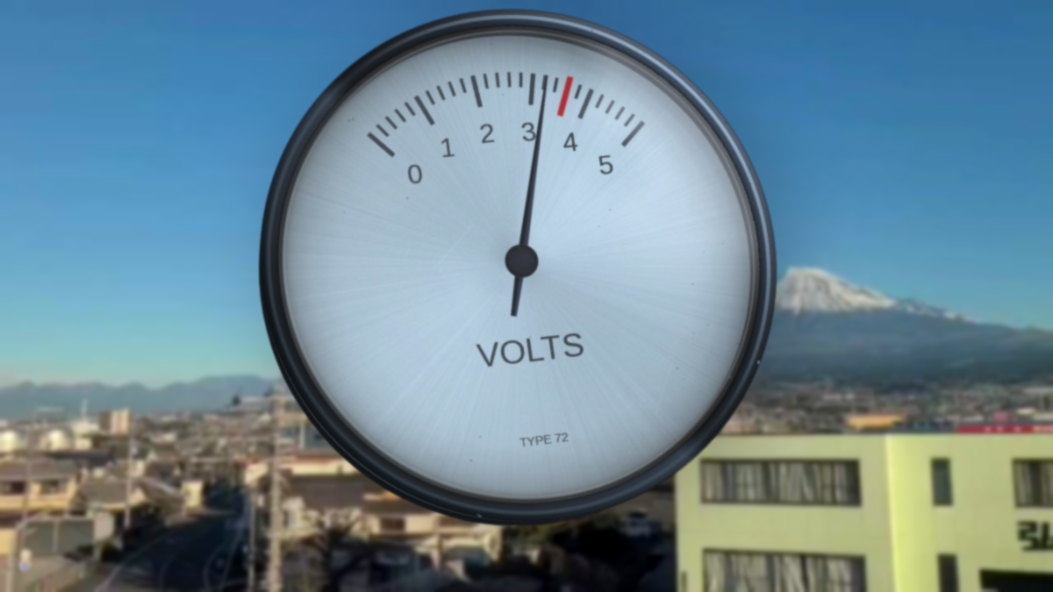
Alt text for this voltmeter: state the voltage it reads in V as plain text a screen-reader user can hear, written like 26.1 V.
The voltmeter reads 3.2 V
